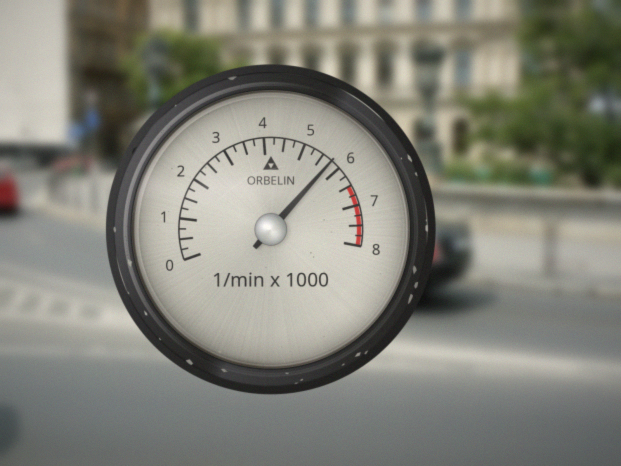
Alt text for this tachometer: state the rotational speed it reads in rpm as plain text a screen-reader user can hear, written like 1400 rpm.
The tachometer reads 5750 rpm
